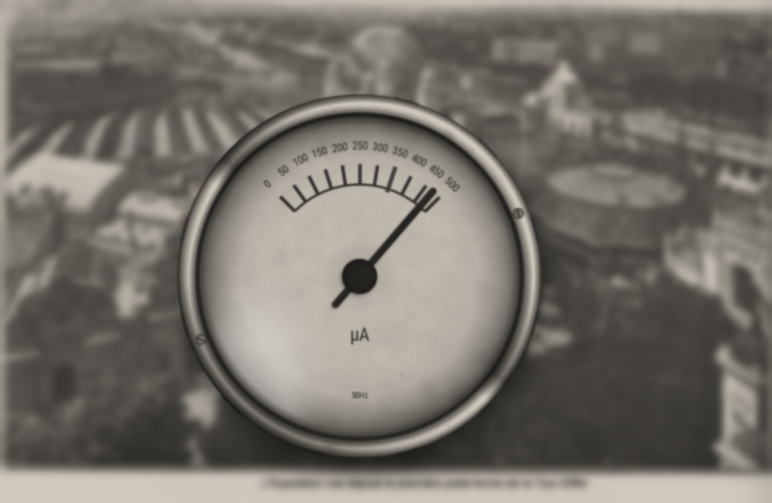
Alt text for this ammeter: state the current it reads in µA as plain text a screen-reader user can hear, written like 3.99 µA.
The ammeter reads 475 µA
